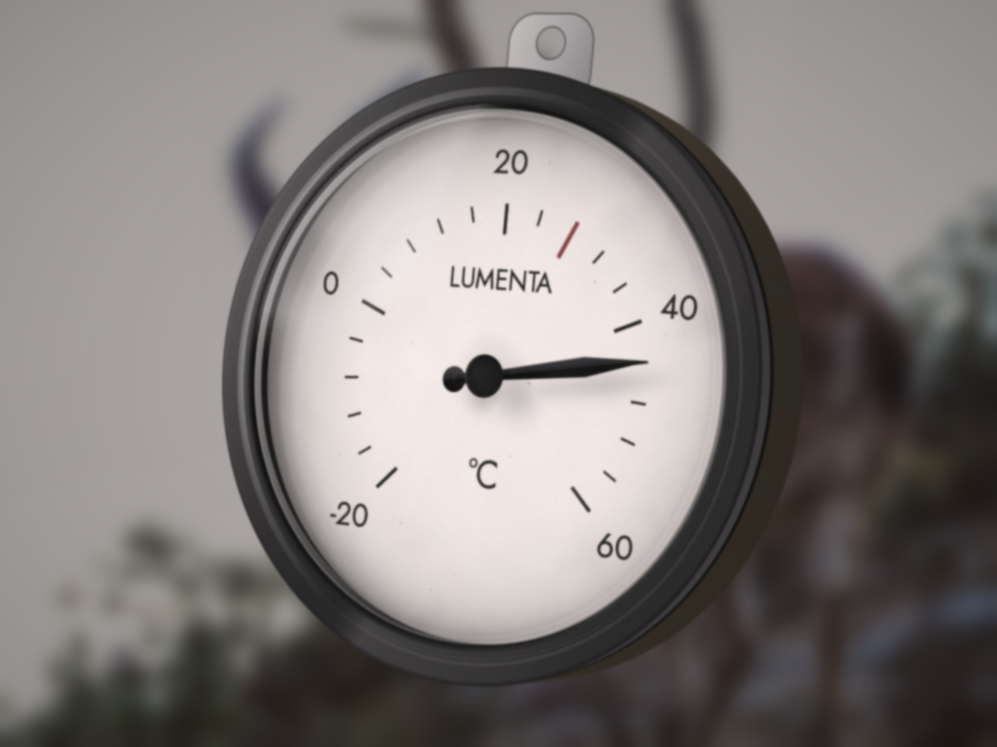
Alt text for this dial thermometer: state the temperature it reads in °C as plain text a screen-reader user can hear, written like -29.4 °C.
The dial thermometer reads 44 °C
